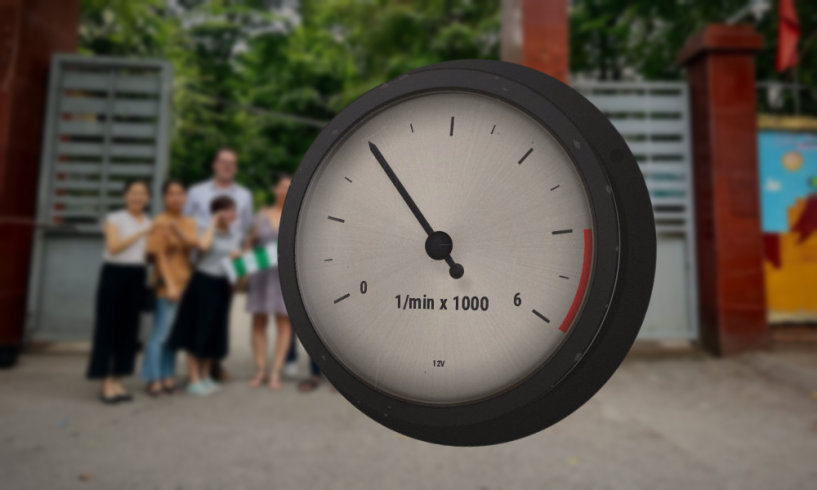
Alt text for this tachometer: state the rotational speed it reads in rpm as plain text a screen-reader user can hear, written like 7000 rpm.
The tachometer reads 2000 rpm
